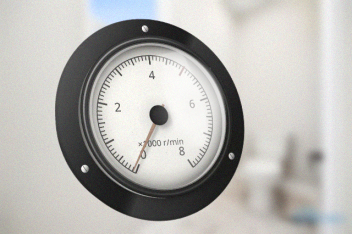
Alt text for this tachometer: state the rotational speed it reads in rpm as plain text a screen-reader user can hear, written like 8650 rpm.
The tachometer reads 100 rpm
